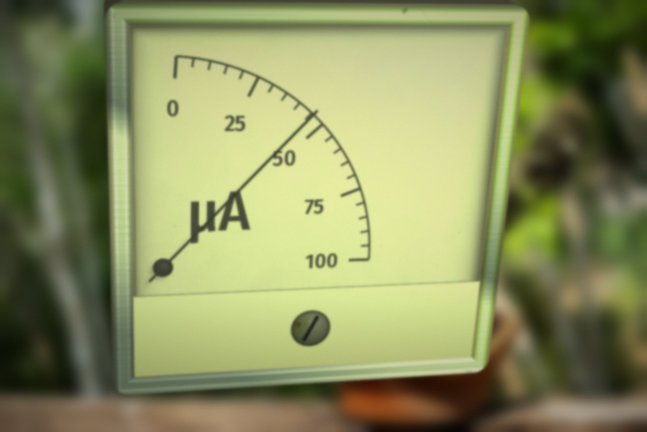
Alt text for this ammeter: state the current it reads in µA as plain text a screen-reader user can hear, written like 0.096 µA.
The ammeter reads 45 µA
